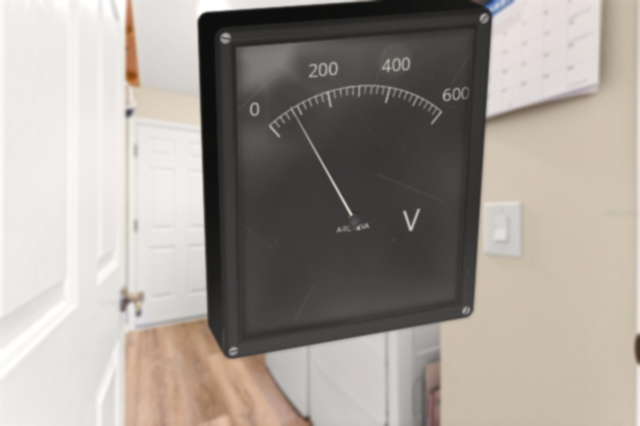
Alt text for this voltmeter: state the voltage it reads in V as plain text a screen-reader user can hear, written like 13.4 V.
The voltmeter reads 80 V
